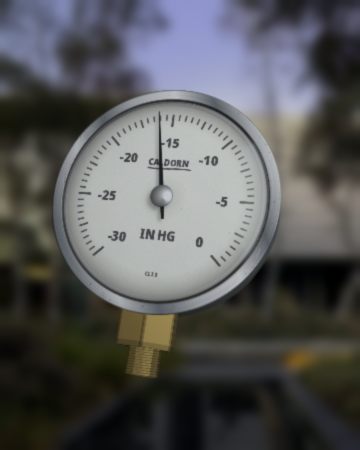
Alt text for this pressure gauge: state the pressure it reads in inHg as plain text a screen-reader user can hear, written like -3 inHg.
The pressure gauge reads -16 inHg
